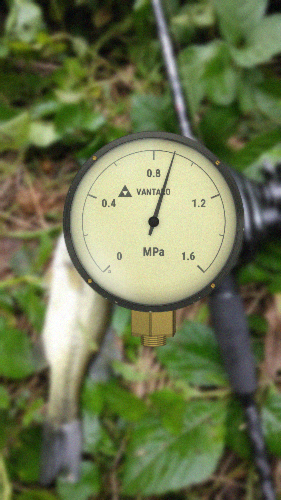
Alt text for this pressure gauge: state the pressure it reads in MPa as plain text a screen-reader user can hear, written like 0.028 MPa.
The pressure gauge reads 0.9 MPa
